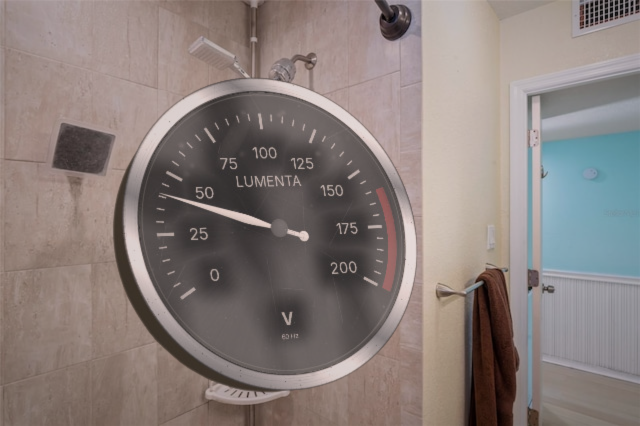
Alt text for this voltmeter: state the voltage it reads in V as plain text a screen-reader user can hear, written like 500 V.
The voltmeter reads 40 V
